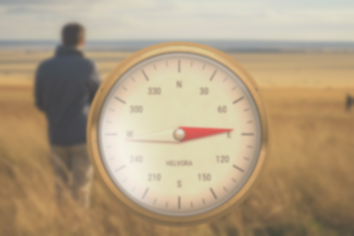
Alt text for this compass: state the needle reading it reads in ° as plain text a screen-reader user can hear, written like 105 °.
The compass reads 85 °
